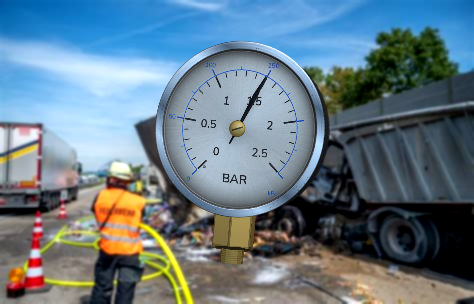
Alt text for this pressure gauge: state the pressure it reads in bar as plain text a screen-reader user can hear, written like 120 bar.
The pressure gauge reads 1.5 bar
